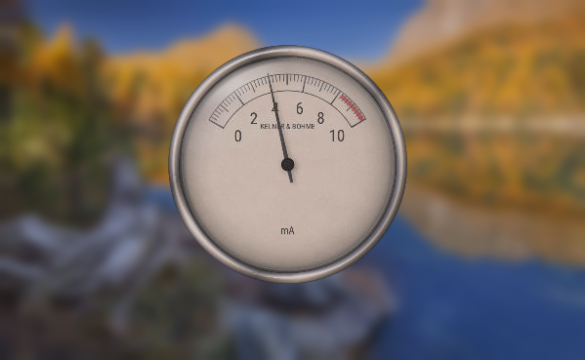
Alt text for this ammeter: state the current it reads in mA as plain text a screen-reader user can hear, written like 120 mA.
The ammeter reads 4 mA
